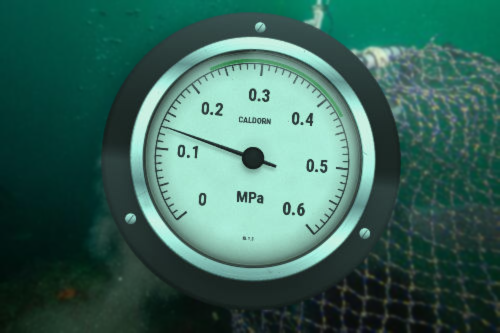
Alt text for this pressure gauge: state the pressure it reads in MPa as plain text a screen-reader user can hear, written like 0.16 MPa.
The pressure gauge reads 0.13 MPa
